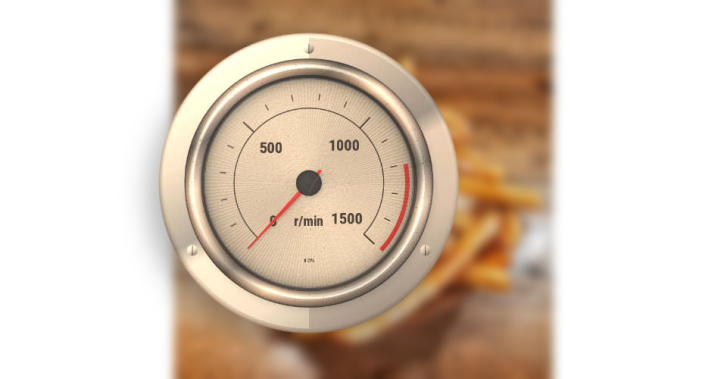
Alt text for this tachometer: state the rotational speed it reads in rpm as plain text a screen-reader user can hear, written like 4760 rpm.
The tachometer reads 0 rpm
